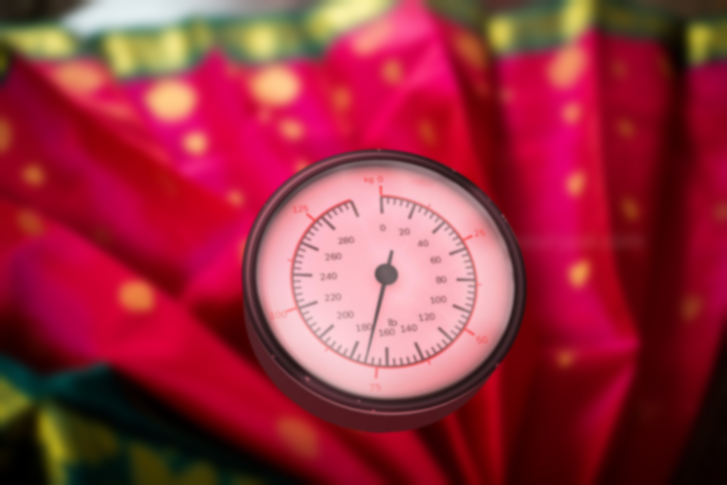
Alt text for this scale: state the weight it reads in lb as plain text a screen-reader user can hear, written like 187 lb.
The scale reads 172 lb
